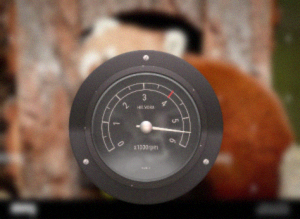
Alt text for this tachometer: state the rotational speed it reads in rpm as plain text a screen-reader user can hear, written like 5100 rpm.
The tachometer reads 5500 rpm
